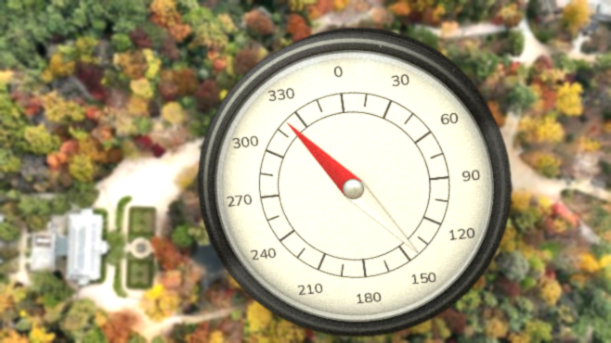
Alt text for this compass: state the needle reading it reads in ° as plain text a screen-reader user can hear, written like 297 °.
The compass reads 322.5 °
